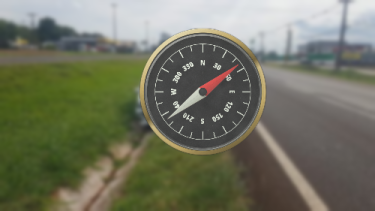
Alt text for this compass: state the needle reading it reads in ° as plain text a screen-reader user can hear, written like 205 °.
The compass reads 52.5 °
